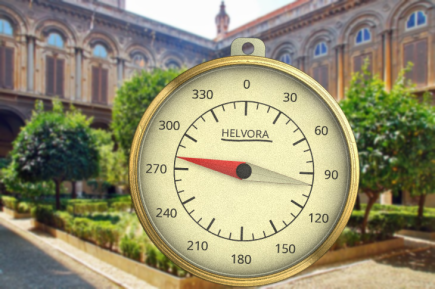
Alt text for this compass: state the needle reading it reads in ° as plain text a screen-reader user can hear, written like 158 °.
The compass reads 280 °
